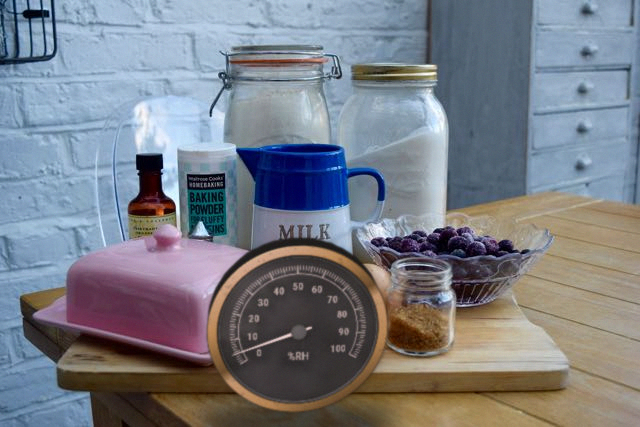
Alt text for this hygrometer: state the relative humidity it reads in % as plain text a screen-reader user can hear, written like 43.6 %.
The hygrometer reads 5 %
